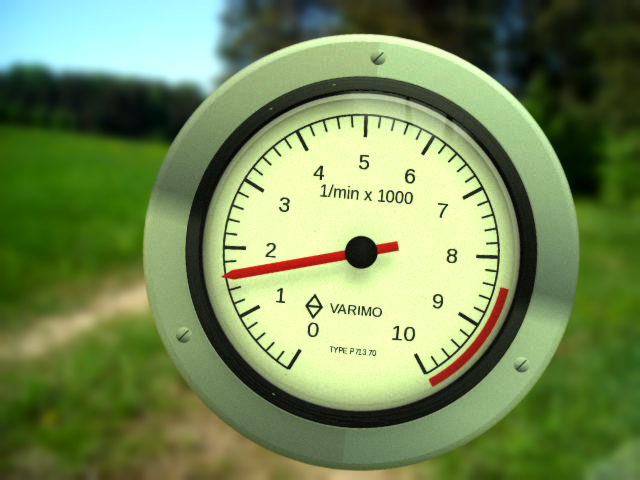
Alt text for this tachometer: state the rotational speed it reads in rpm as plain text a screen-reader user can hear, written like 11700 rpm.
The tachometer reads 1600 rpm
